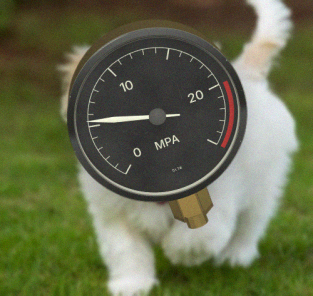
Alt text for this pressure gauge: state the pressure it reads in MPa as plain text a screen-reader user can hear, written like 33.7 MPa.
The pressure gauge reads 5.5 MPa
